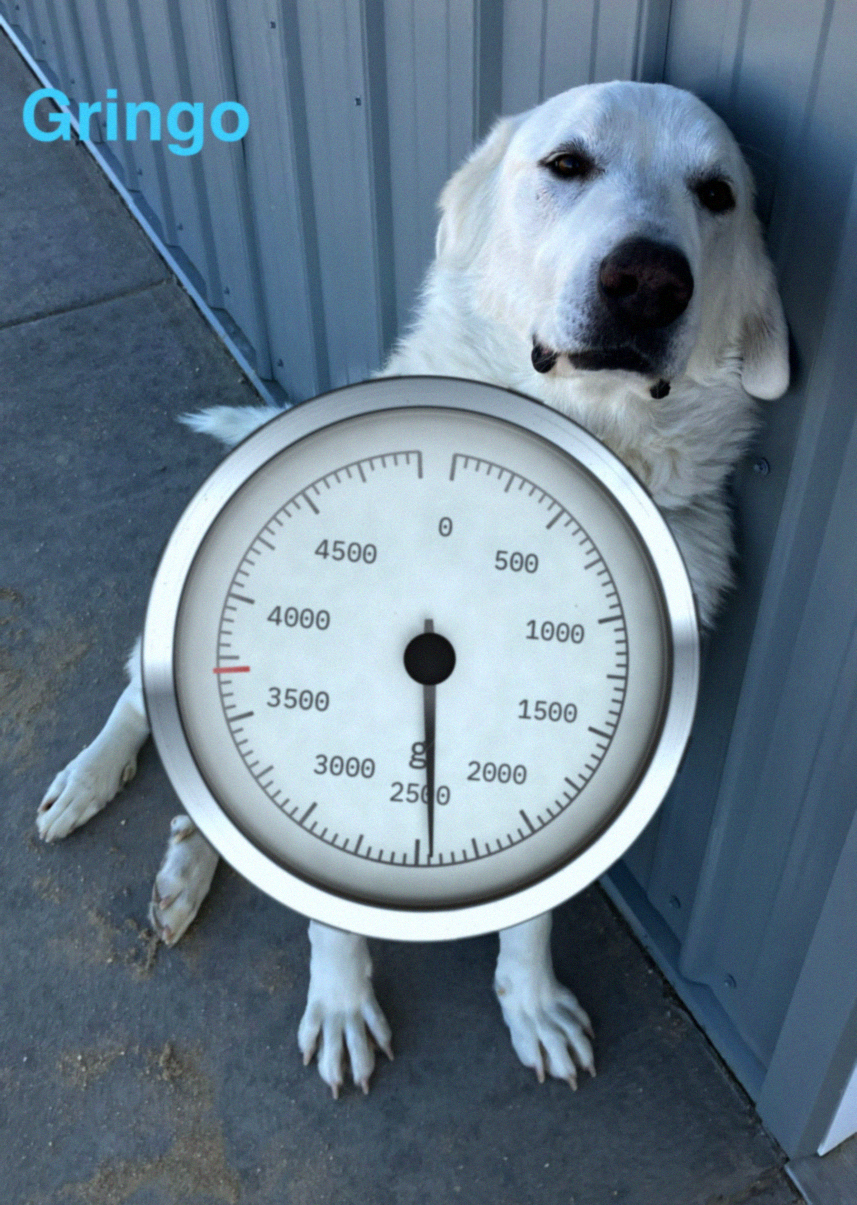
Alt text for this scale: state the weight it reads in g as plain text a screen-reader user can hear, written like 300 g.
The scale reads 2450 g
